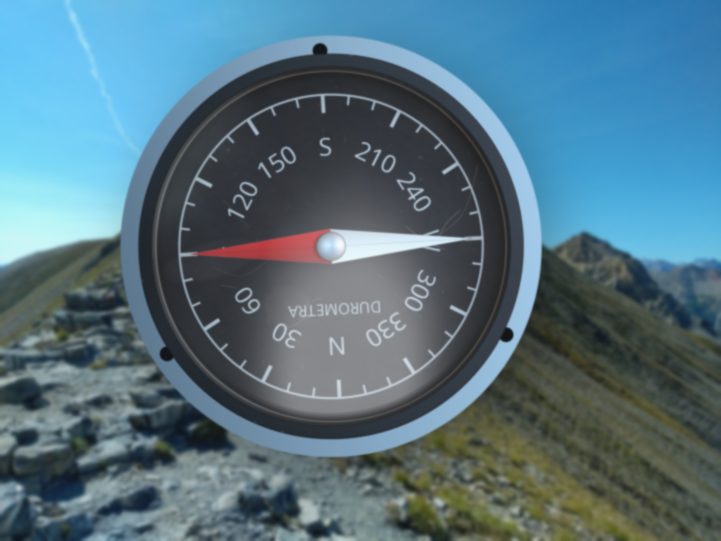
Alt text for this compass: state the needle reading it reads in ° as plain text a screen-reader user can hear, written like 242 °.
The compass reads 90 °
